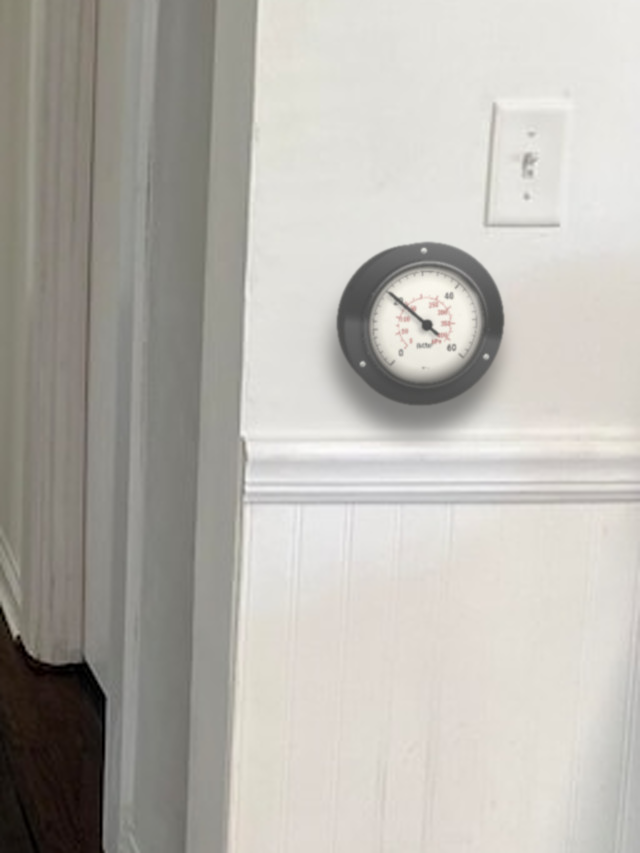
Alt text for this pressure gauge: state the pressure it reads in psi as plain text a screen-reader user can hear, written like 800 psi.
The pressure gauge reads 20 psi
